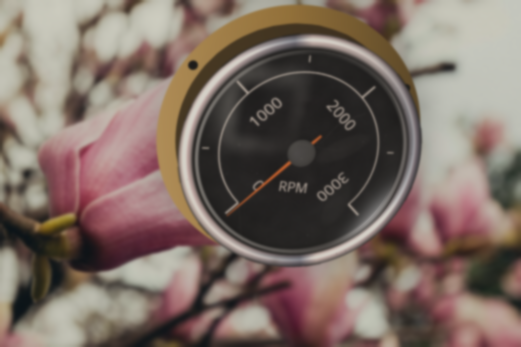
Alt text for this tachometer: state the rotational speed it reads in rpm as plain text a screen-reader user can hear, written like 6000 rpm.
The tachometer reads 0 rpm
